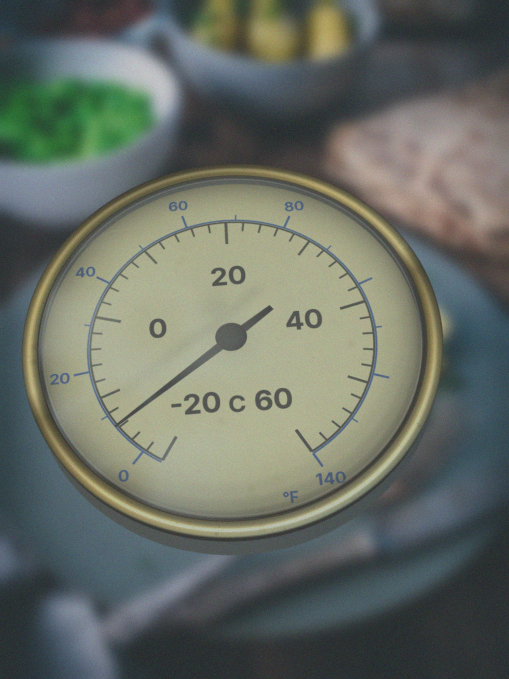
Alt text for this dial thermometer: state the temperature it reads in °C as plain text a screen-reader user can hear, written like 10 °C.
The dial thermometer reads -14 °C
